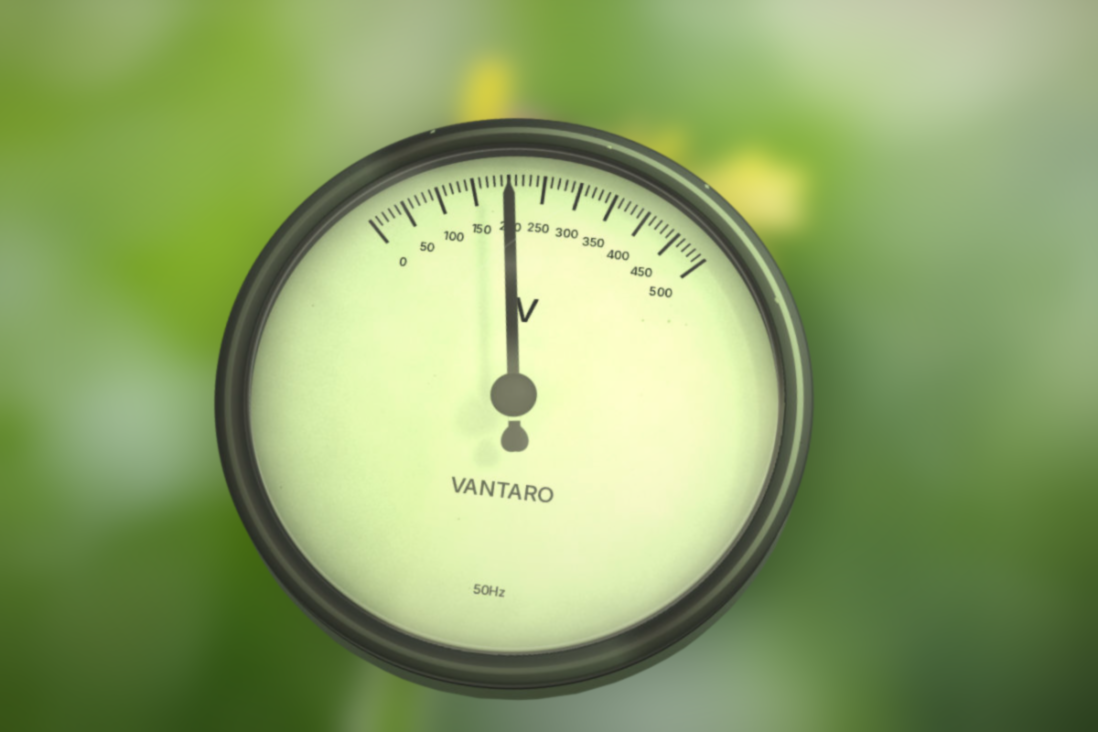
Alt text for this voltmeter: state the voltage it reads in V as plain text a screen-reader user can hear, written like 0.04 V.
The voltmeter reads 200 V
